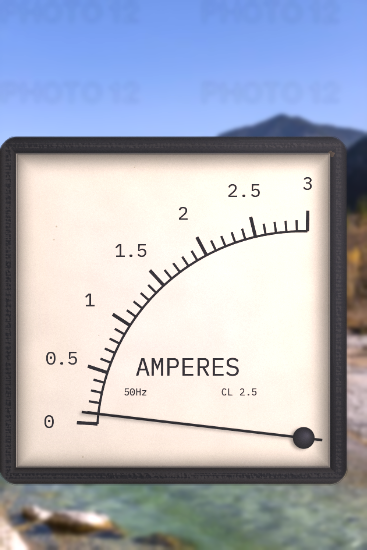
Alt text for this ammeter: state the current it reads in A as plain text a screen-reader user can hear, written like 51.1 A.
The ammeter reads 0.1 A
